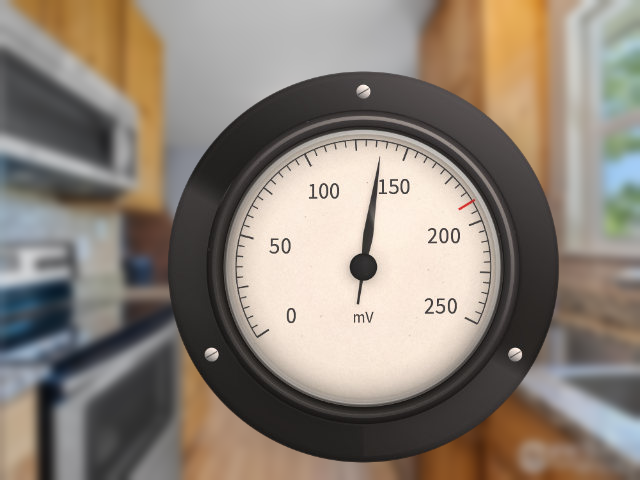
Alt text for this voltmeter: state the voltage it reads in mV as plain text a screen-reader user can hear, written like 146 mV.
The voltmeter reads 137.5 mV
